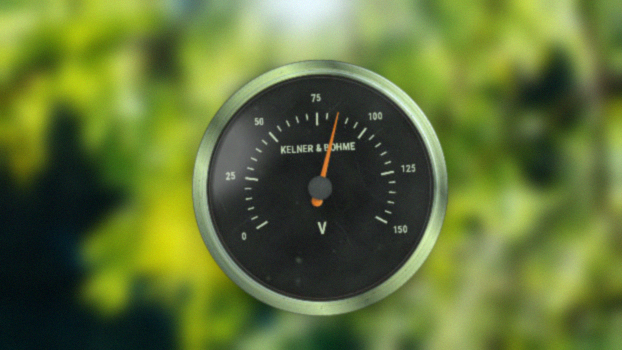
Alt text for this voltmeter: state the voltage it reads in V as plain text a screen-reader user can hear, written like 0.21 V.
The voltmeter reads 85 V
